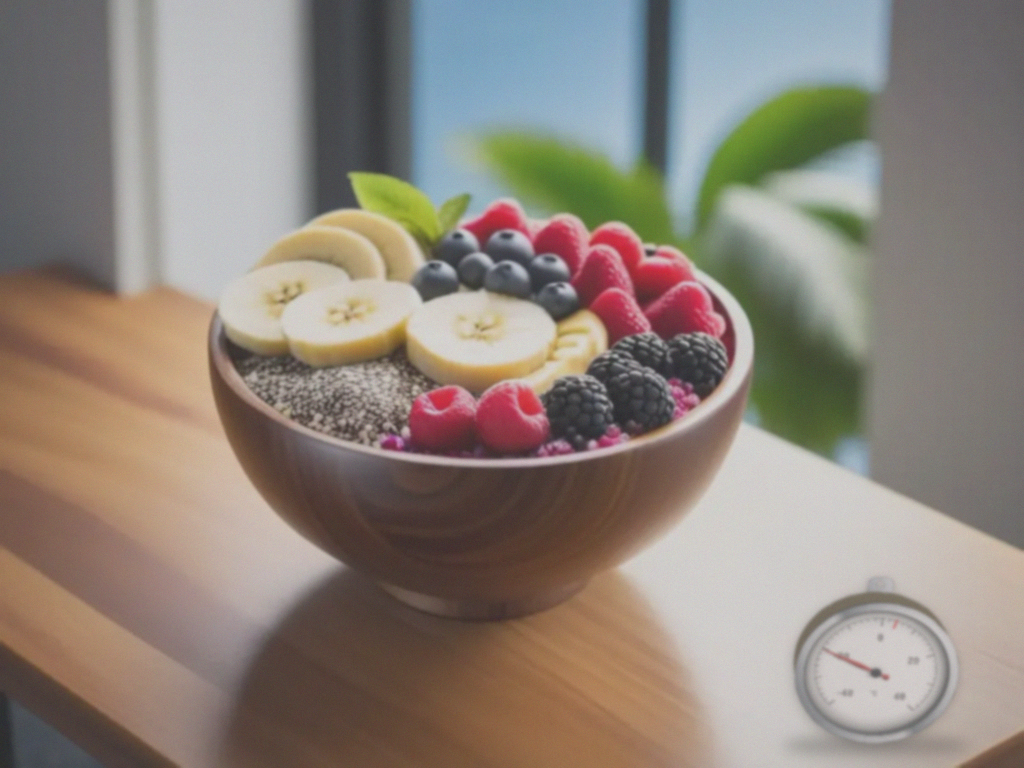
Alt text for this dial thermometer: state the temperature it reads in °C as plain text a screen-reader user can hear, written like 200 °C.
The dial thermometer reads -20 °C
